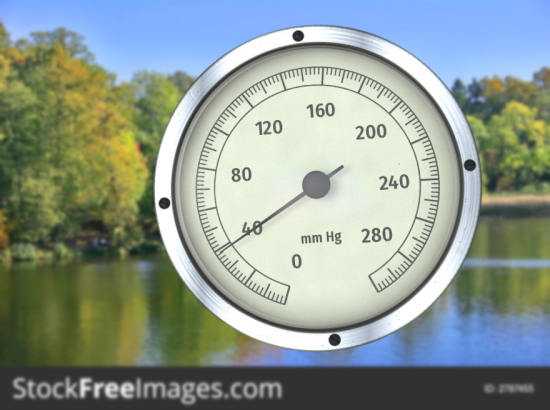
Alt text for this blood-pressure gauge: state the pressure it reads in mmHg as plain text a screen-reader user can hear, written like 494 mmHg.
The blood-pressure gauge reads 38 mmHg
